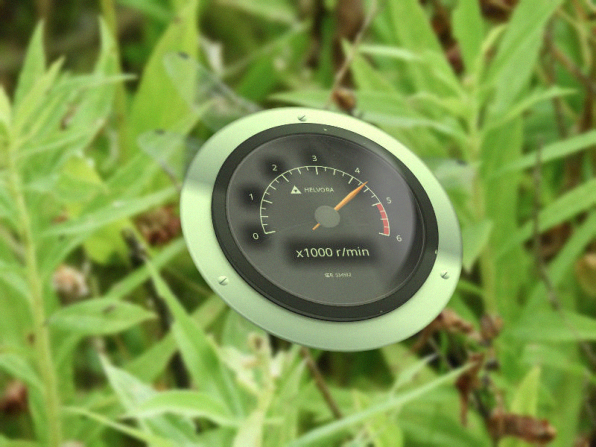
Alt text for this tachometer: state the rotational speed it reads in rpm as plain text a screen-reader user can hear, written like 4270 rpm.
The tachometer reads 4375 rpm
